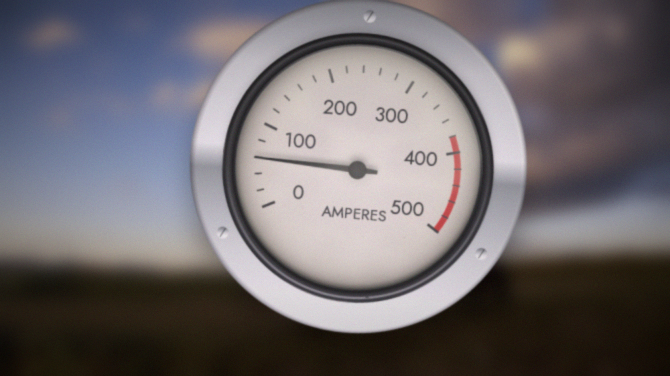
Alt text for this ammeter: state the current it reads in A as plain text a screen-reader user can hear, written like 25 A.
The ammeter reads 60 A
